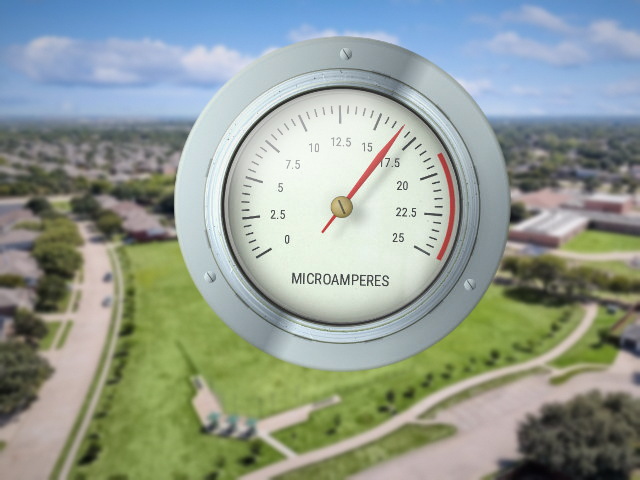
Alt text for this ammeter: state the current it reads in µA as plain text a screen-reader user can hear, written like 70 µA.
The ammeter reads 16.5 µA
